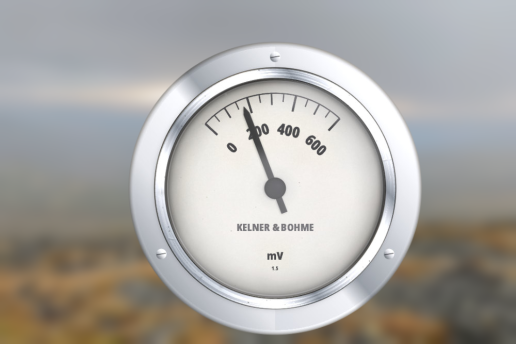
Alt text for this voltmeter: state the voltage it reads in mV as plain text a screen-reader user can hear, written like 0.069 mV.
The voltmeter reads 175 mV
